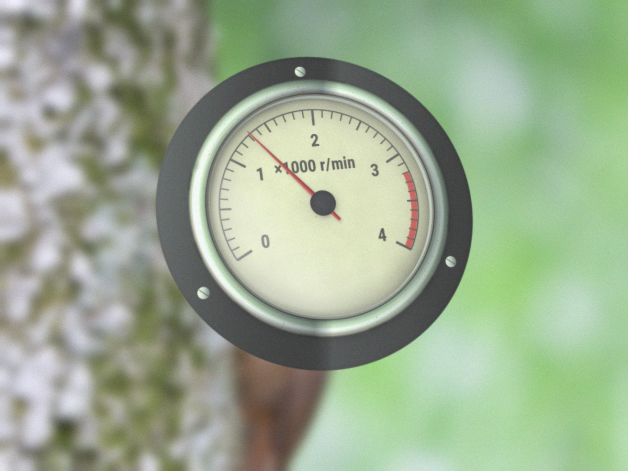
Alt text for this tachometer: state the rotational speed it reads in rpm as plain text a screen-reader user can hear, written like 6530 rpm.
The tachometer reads 1300 rpm
